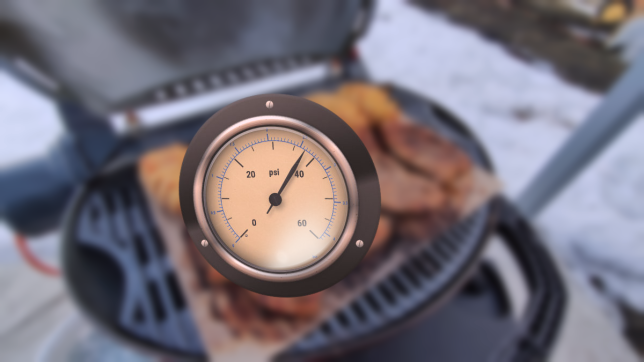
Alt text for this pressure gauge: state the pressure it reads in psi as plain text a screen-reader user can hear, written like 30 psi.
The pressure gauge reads 37.5 psi
